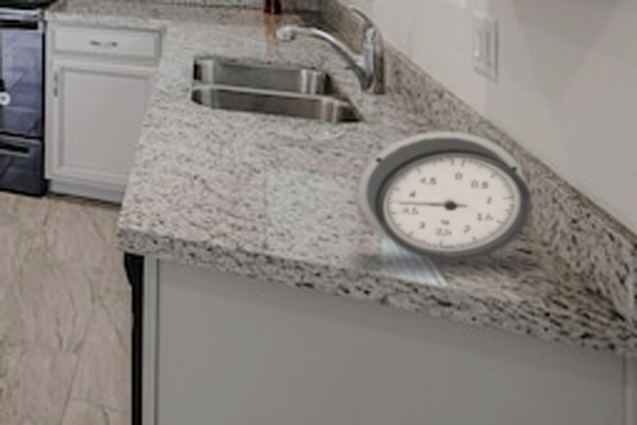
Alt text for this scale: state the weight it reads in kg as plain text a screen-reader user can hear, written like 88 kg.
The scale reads 3.75 kg
